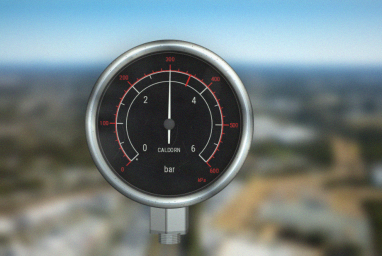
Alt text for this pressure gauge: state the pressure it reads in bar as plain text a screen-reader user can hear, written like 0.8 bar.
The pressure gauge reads 3 bar
